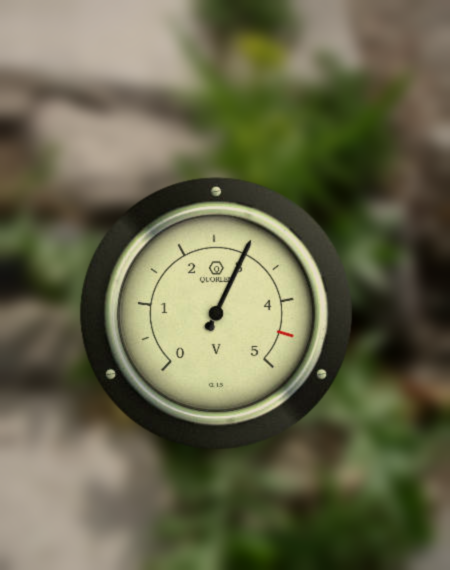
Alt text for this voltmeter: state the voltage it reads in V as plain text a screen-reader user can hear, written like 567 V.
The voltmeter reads 3 V
